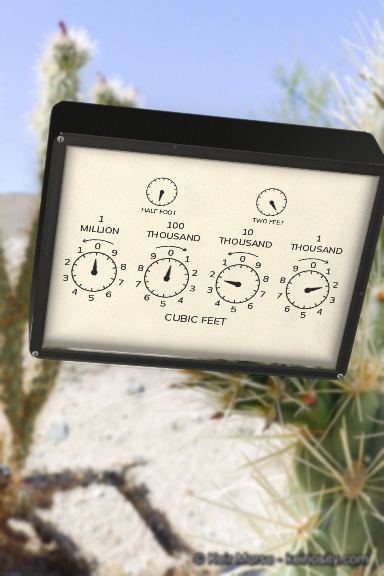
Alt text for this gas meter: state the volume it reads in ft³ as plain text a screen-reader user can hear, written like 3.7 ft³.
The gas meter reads 2200 ft³
